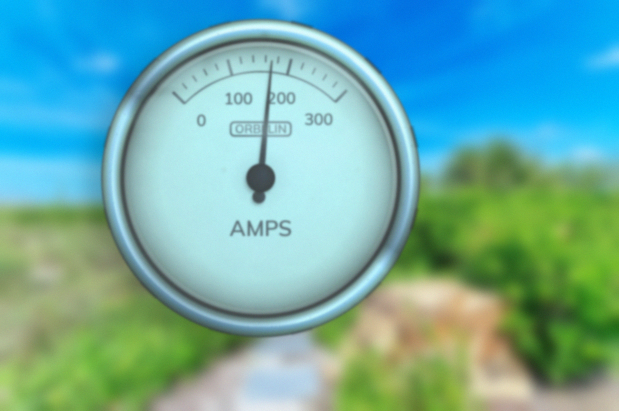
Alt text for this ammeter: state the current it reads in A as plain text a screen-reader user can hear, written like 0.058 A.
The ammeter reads 170 A
